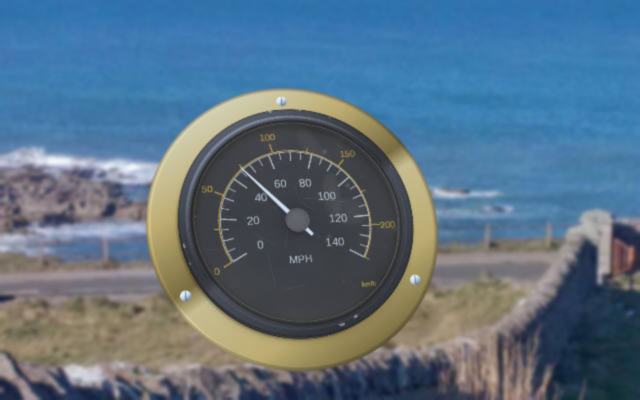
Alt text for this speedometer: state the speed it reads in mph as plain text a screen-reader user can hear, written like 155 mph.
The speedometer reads 45 mph
